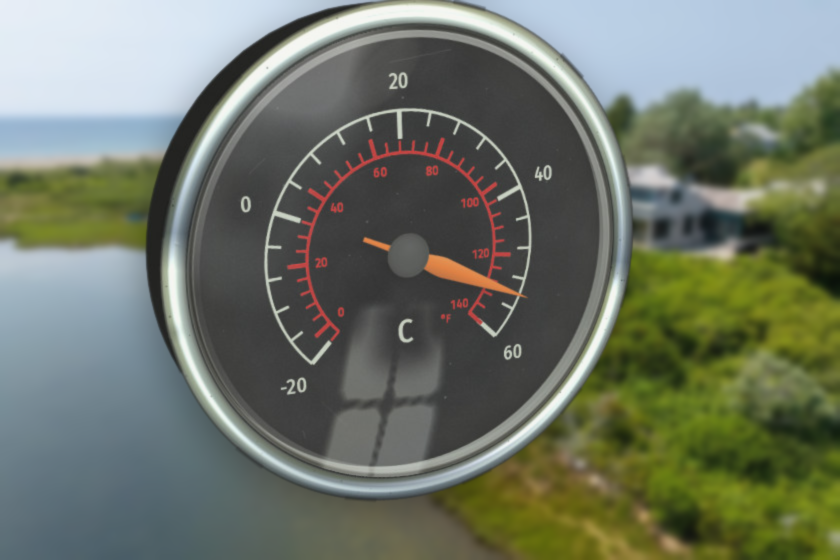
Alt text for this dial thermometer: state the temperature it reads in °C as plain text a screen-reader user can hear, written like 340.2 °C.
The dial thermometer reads 54 °C
